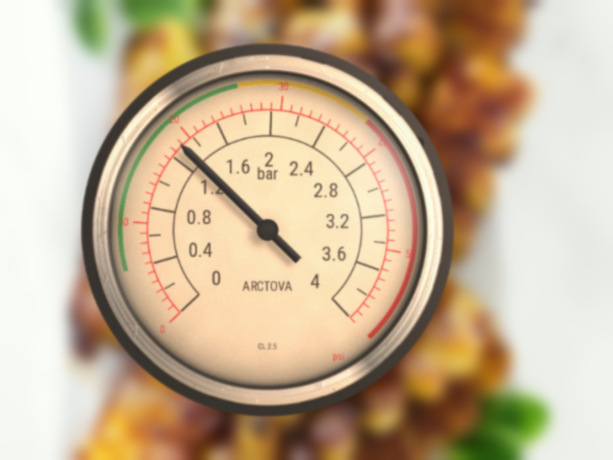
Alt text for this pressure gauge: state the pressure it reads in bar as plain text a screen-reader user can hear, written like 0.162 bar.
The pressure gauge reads 1.3 bar
